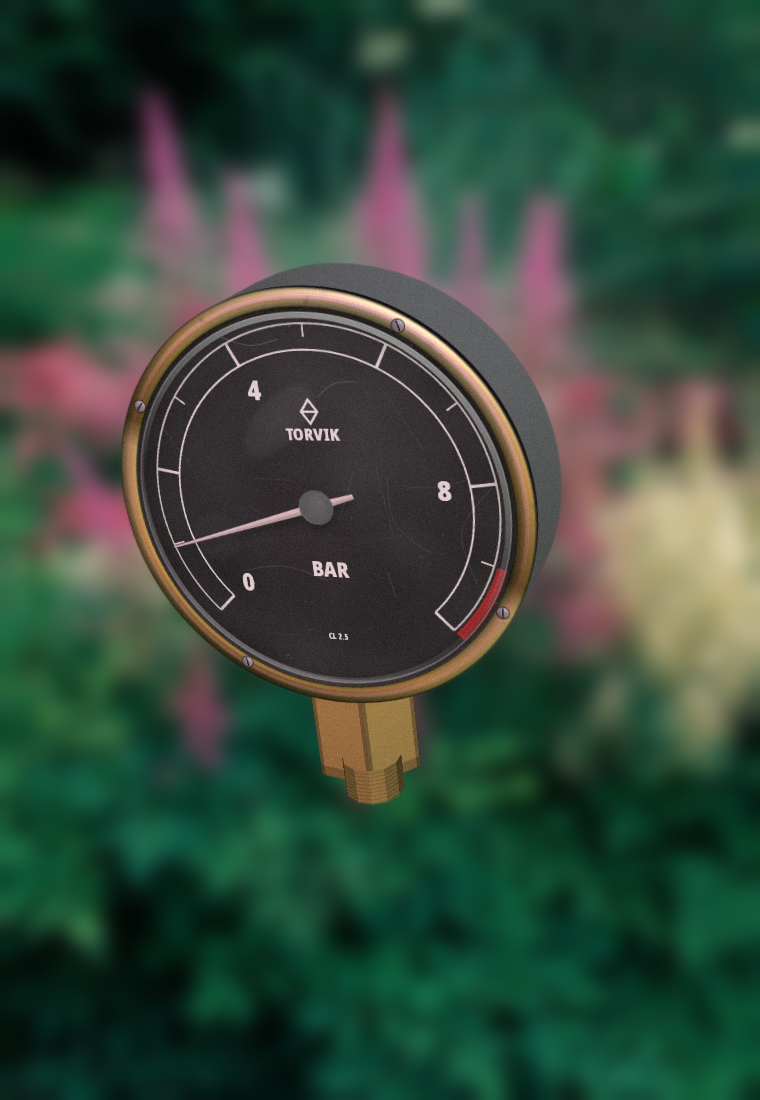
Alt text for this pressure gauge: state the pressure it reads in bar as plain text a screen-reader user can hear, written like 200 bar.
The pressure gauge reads 1 bar
